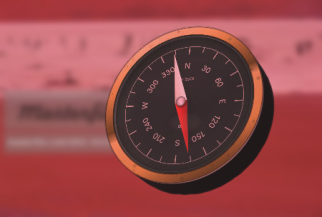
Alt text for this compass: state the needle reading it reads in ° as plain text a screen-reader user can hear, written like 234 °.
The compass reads 165 °
